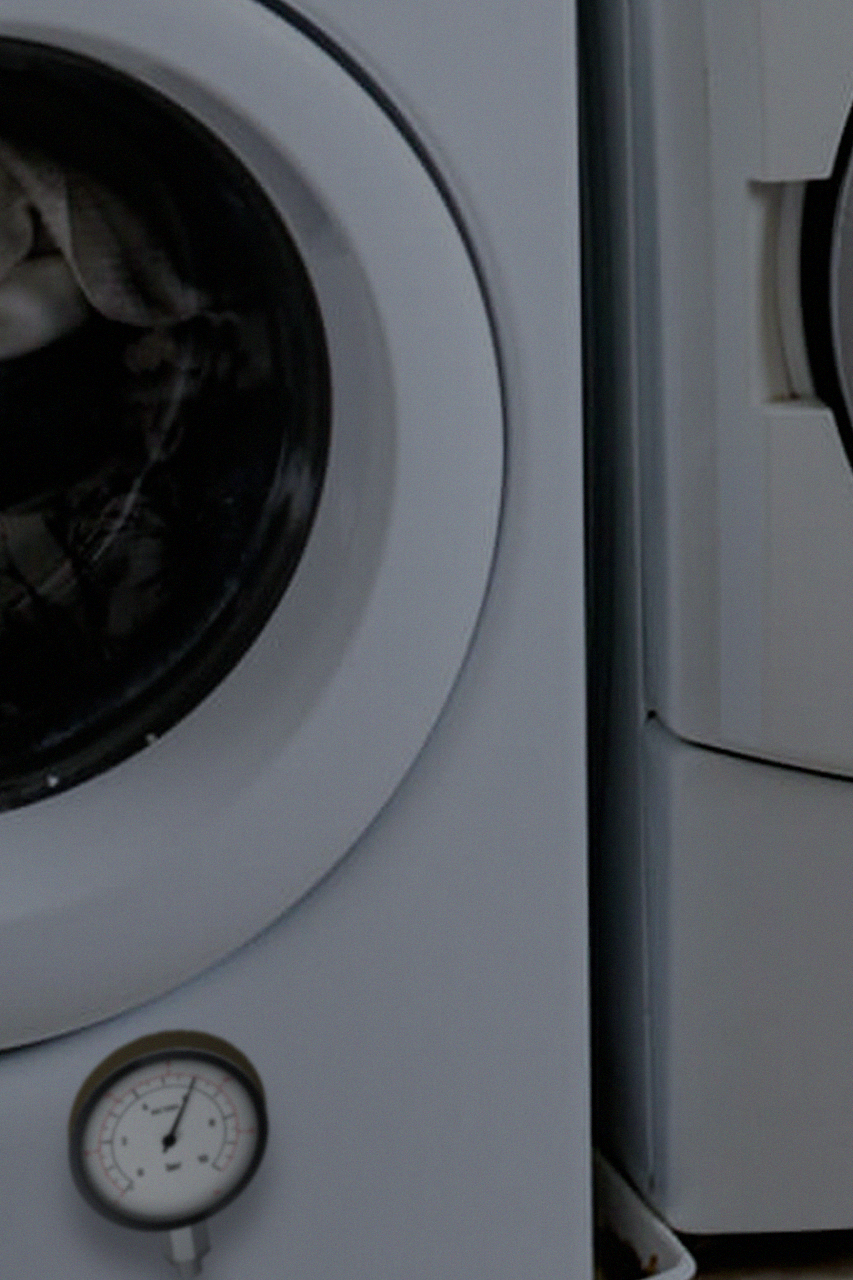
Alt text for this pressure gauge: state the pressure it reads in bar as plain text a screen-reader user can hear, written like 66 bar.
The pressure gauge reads 6 bar
